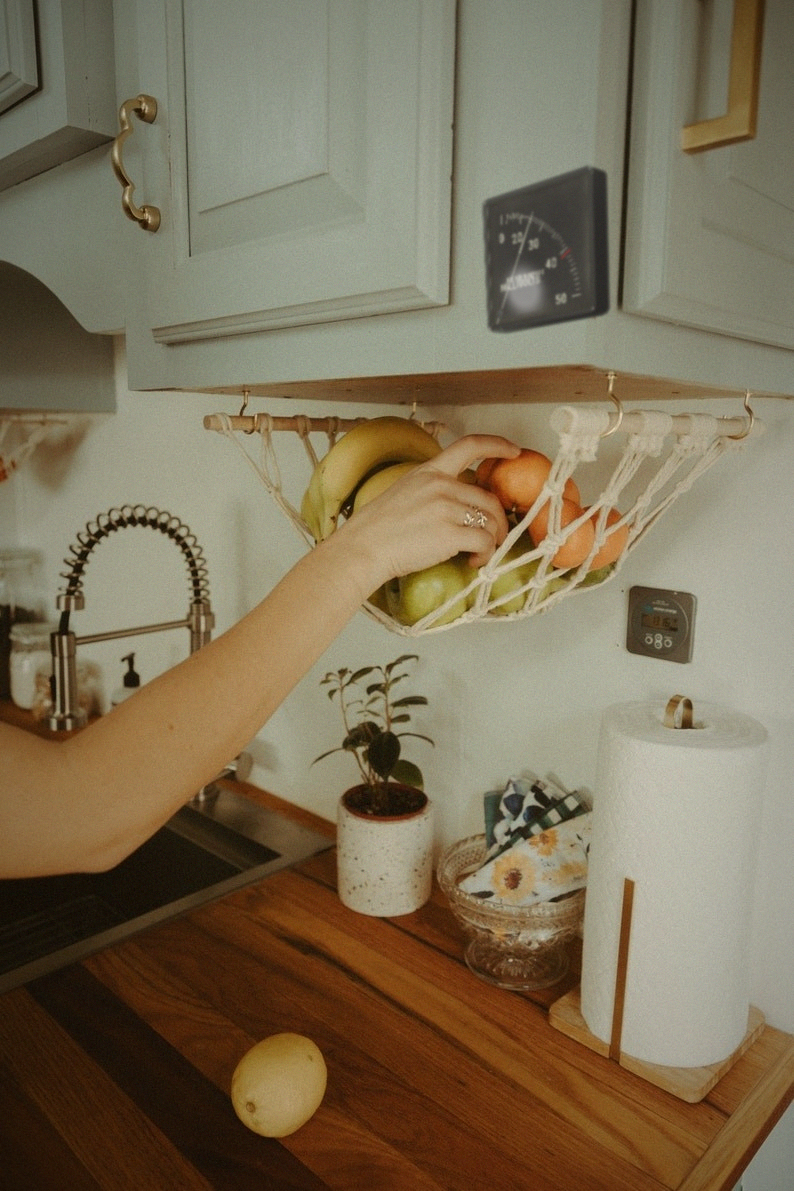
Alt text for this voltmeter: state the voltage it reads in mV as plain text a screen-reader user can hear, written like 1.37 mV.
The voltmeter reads 25 mV
